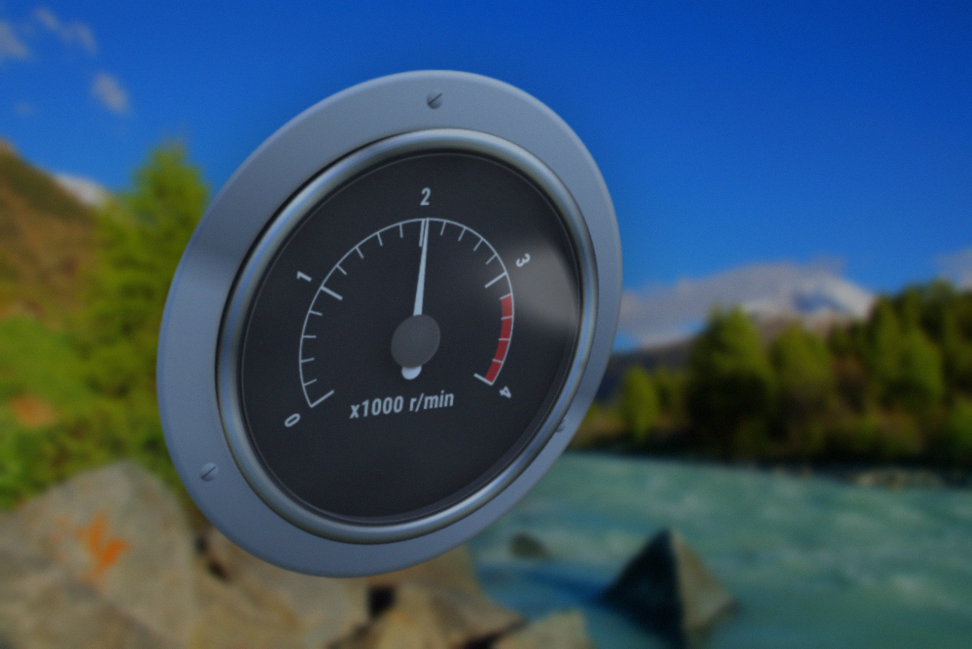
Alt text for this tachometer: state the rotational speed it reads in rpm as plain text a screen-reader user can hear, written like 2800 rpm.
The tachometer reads 2000 rpm
